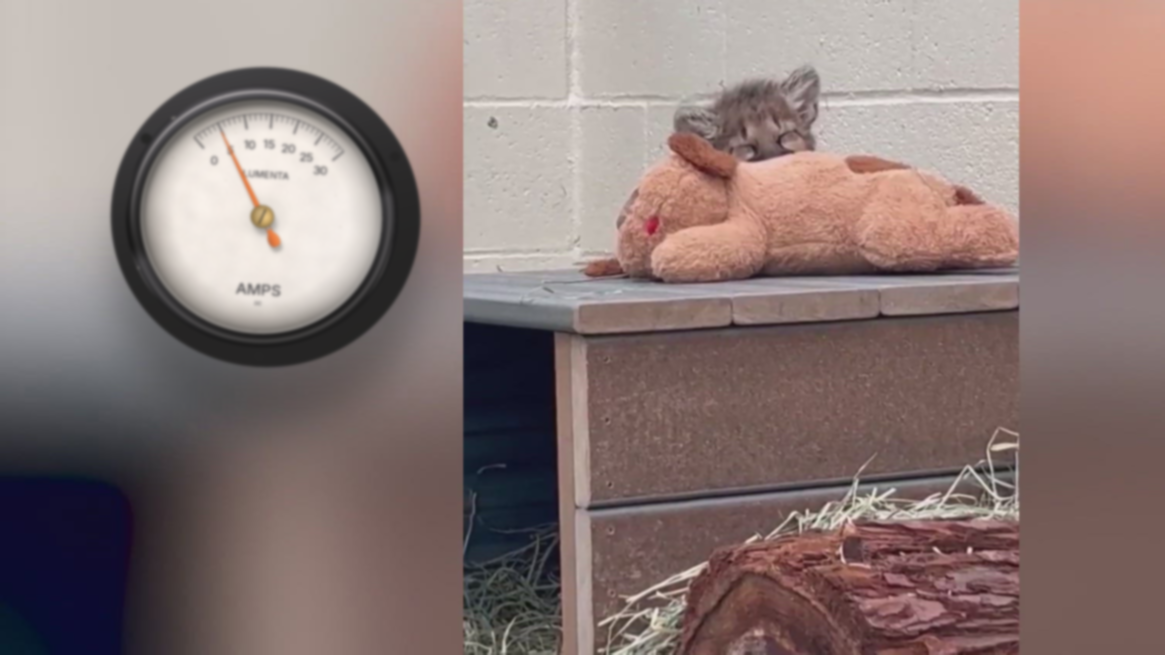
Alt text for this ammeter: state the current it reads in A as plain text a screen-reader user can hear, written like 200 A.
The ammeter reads 5 A
